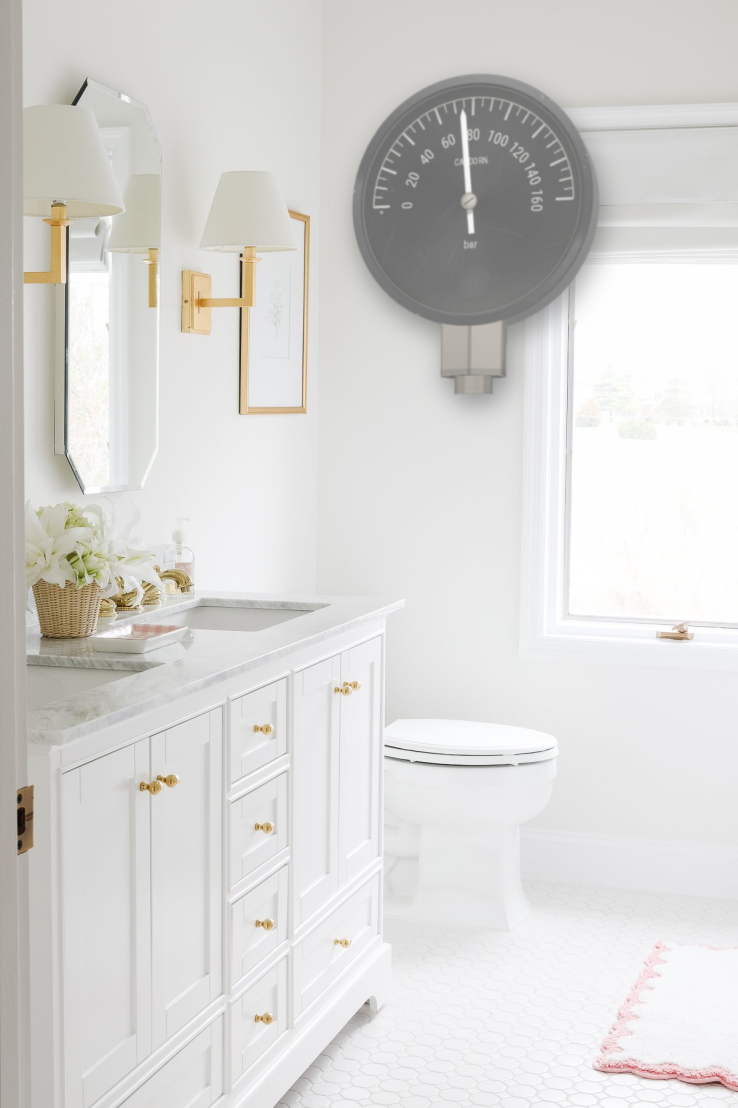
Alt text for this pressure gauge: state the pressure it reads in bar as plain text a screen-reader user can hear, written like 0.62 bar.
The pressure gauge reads 75 bar
